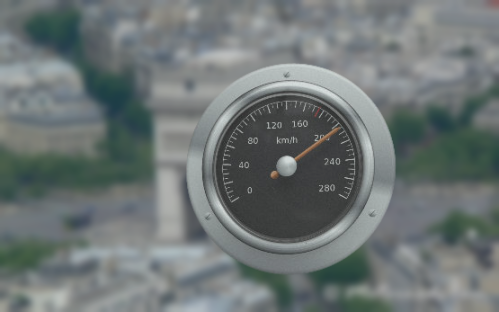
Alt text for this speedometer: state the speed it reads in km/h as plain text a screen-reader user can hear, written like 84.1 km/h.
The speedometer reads 205 km/h
